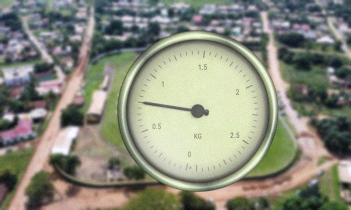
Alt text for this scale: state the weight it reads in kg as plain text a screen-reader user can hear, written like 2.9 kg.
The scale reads 0.75 kg
